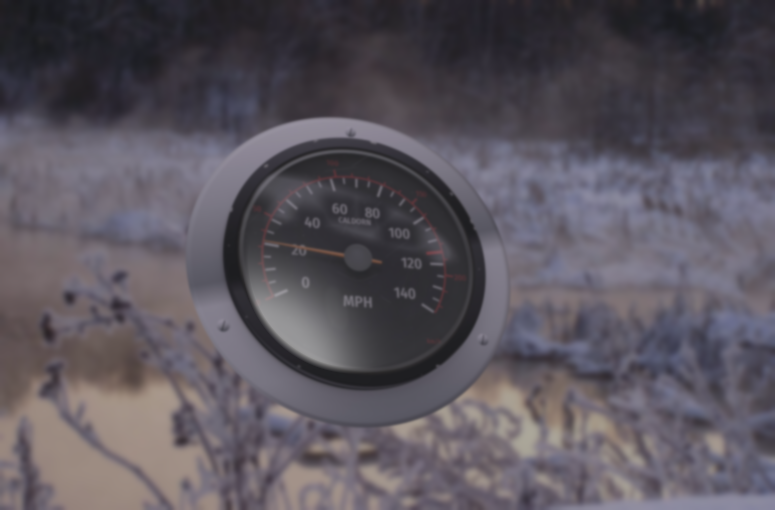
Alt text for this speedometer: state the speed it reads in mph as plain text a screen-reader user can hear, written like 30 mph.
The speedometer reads 20 mph
